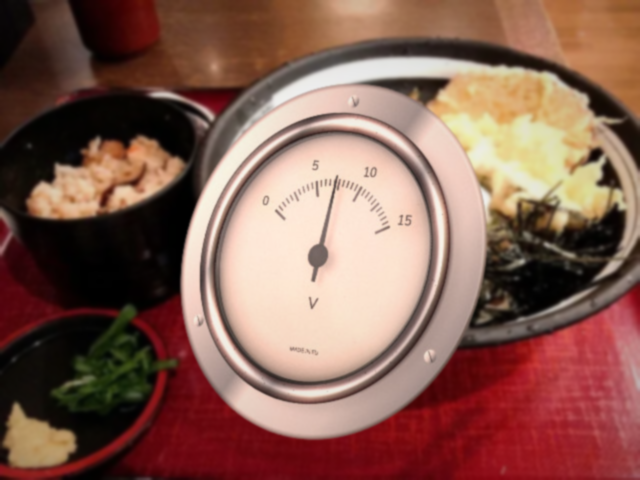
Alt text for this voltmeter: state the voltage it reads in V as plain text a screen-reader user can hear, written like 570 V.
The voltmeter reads 7.5 V
